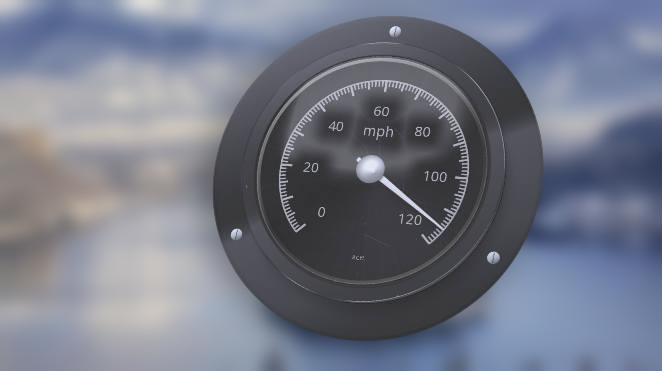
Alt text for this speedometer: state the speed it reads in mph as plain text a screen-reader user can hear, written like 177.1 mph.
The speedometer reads 115 mph
